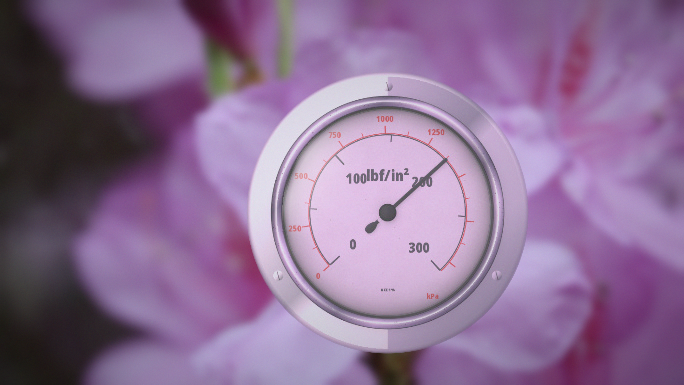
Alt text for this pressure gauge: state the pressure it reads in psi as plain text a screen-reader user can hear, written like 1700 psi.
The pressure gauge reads 200 psi
